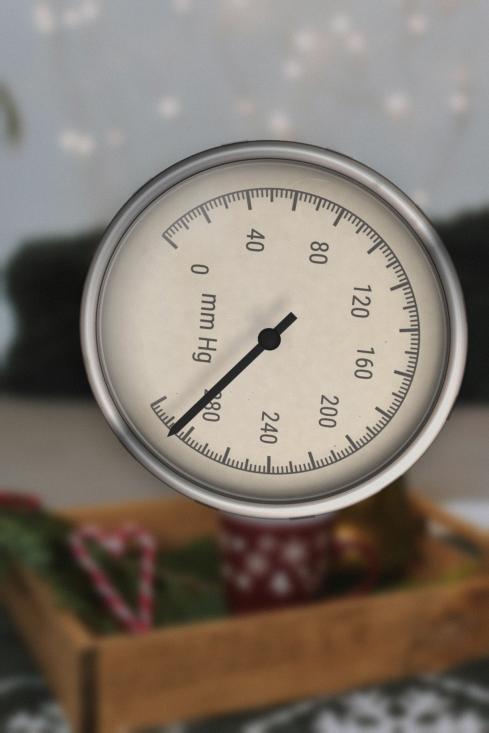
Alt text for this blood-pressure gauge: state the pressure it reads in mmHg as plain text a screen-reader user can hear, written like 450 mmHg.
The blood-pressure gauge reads 286 mmHg
